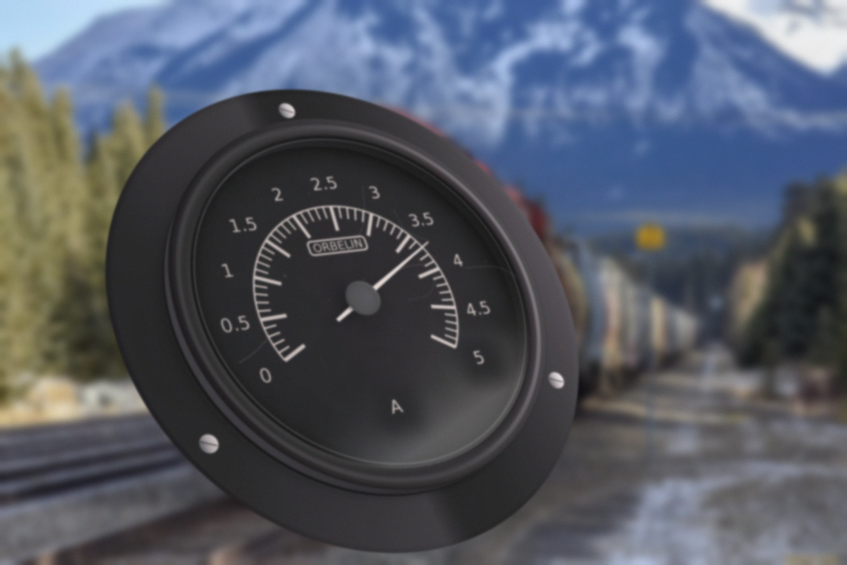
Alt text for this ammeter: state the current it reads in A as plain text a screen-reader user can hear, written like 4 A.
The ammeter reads 3.7 A
